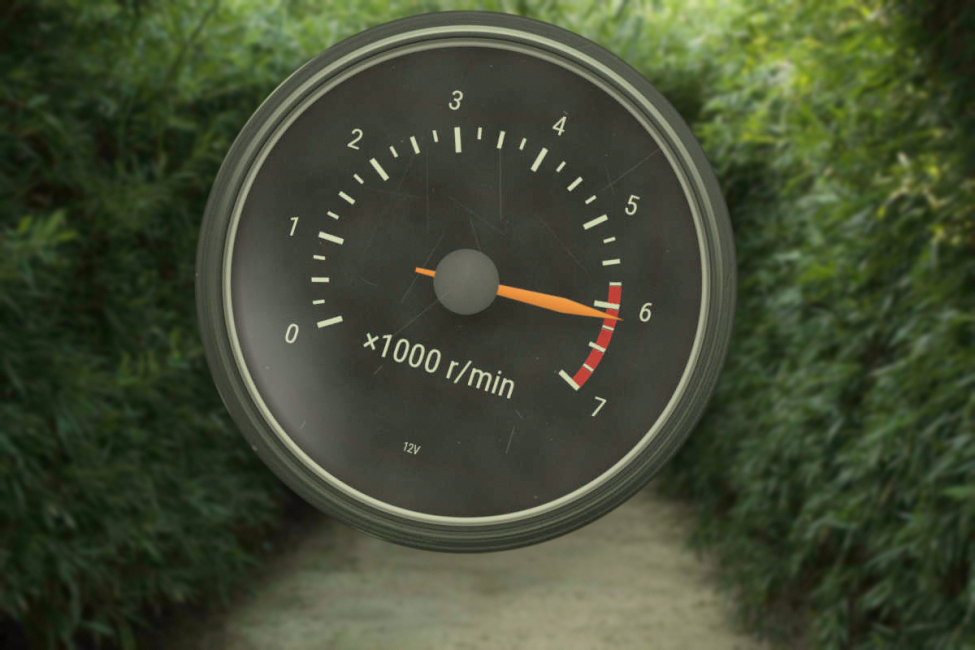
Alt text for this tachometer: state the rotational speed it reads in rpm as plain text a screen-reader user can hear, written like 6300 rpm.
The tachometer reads 6125 rpm
